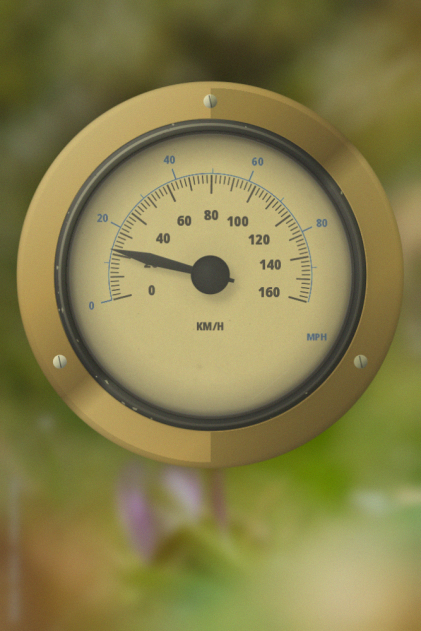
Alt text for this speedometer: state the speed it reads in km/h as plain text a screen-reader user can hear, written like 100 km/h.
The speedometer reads 22 km/h
